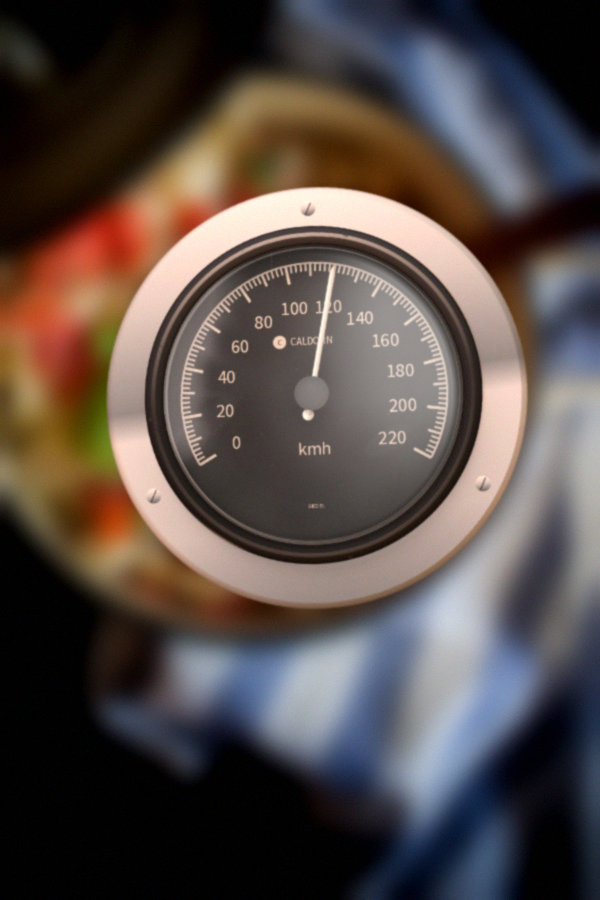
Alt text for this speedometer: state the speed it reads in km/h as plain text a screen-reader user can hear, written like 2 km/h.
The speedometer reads 120 km/h
